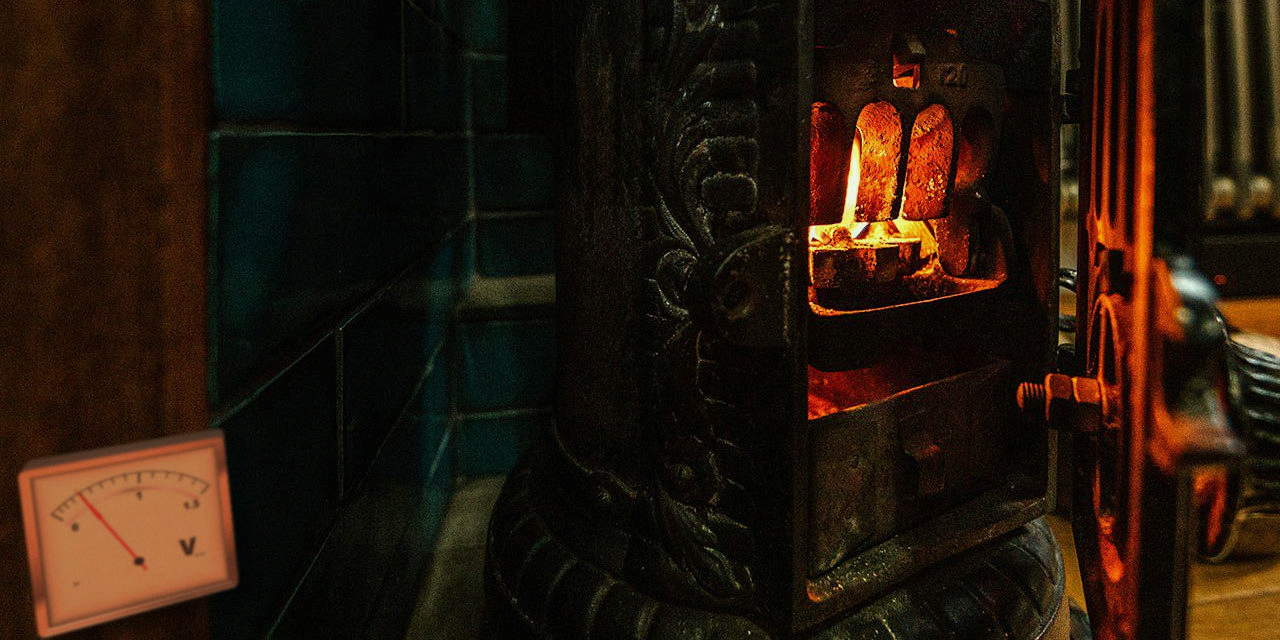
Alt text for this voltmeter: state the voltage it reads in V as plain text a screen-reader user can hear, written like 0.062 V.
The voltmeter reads 0.5 V
